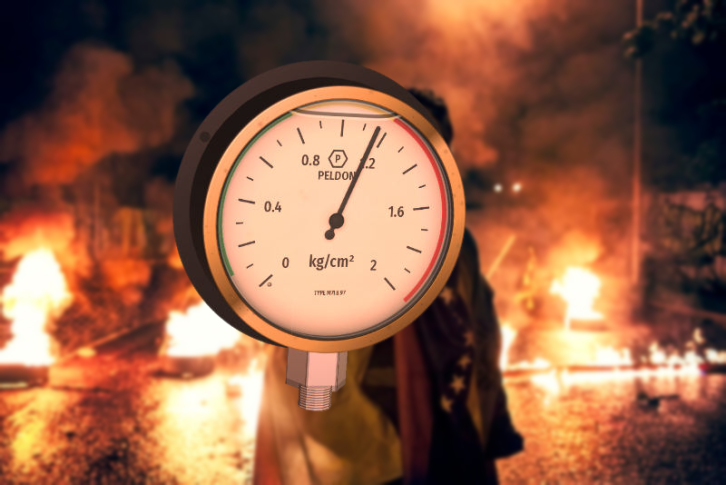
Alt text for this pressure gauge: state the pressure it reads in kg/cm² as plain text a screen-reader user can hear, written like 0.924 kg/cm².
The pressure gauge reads 1.15 kg/cm²
